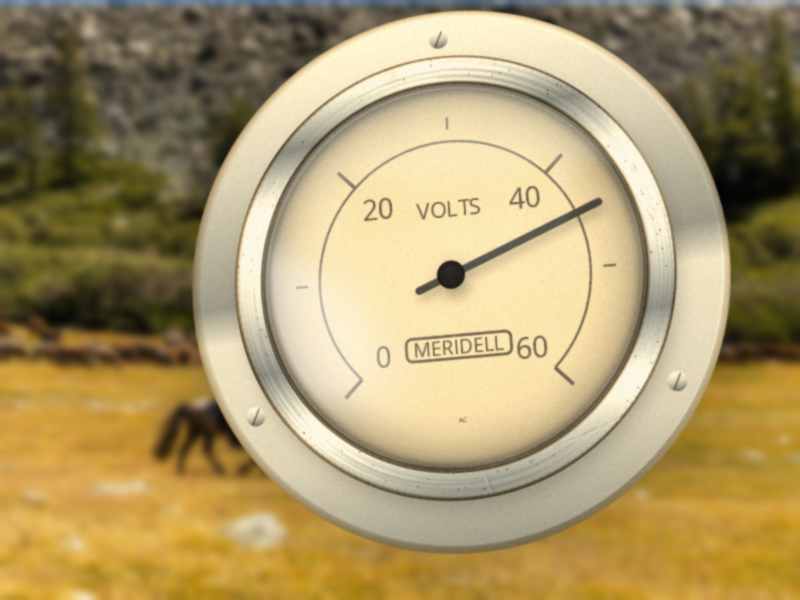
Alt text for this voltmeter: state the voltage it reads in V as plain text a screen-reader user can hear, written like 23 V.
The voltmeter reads 45 V
